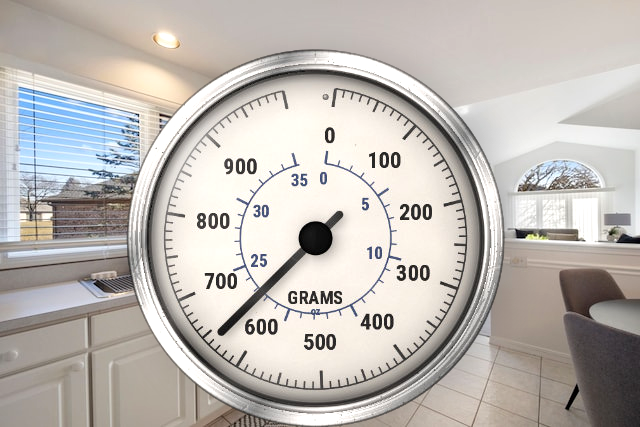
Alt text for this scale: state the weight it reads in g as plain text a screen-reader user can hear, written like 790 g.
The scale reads 640 g
